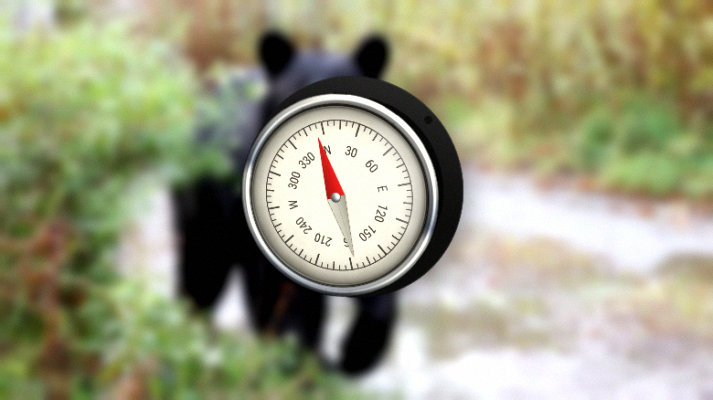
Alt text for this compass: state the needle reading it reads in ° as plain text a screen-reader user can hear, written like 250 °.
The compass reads 355 °
